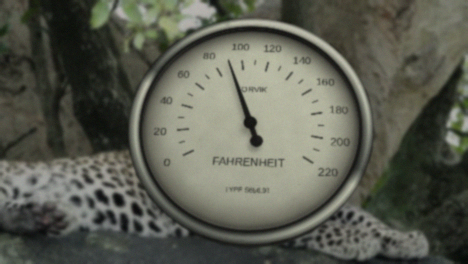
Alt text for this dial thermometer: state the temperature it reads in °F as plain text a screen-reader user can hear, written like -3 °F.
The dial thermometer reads 90 °F
